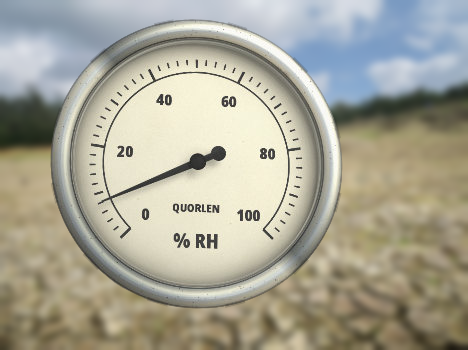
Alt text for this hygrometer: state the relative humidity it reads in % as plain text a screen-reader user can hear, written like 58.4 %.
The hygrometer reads 8 %
